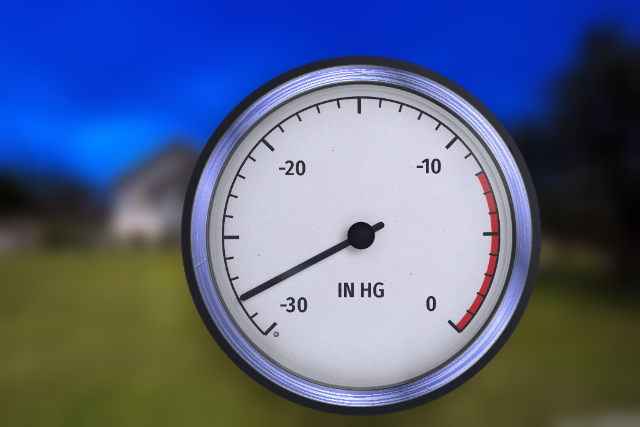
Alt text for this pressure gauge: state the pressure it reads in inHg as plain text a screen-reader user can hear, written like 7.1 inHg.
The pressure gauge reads -28 inHg
